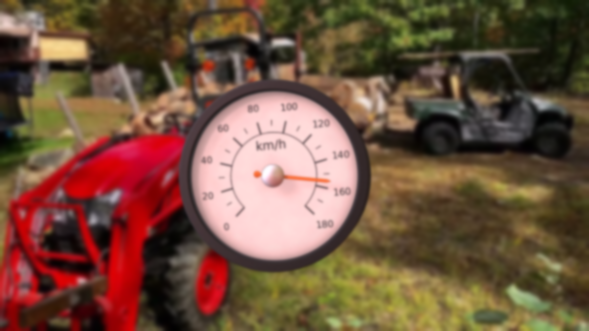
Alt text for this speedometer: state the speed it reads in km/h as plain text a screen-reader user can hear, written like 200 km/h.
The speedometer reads 155 km/h
